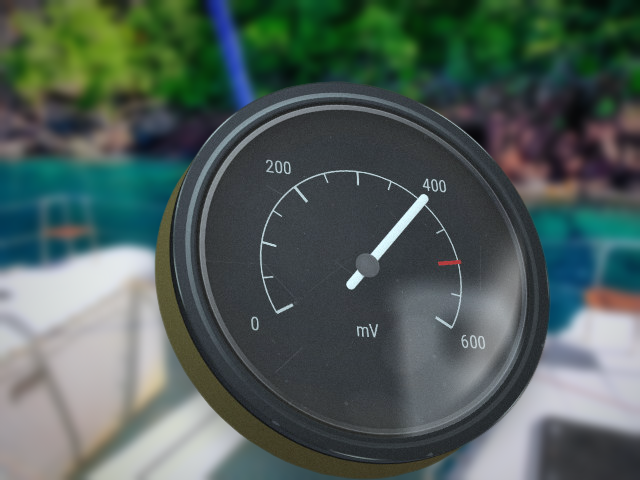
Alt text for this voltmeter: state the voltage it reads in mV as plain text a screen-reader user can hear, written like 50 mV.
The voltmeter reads 400 mV
